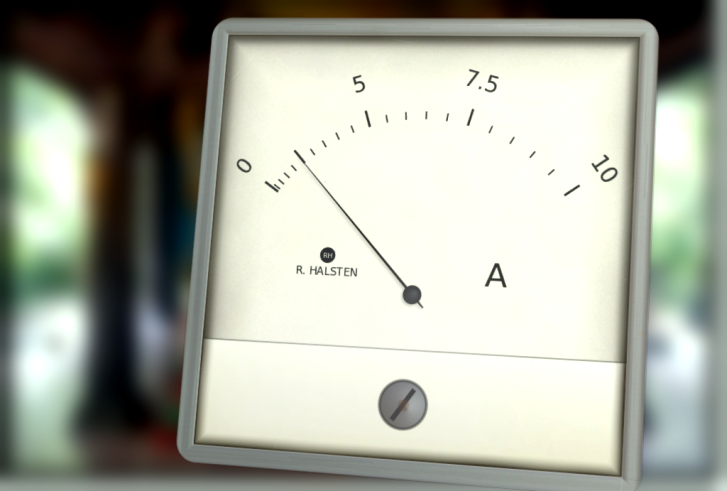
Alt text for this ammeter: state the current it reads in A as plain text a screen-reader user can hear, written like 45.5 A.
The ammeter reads 2.5 A
